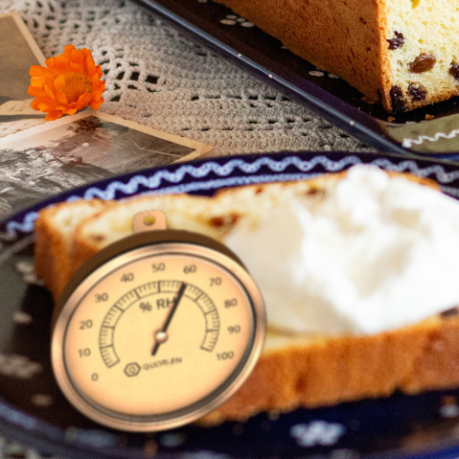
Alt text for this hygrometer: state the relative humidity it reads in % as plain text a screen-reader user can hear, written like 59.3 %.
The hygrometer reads 60 %
